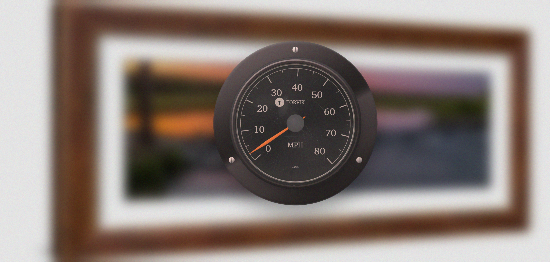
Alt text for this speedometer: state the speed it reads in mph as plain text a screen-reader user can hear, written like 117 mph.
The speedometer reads 2.5 mph
